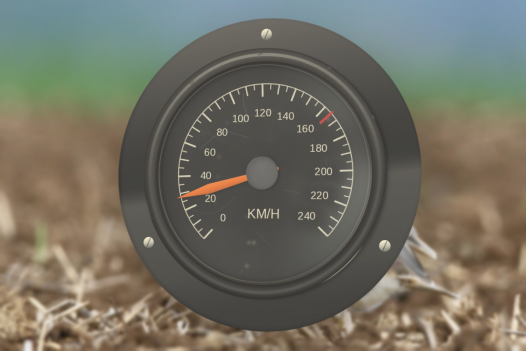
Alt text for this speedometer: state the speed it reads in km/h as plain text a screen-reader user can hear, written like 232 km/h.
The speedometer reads 27.5 km/h
